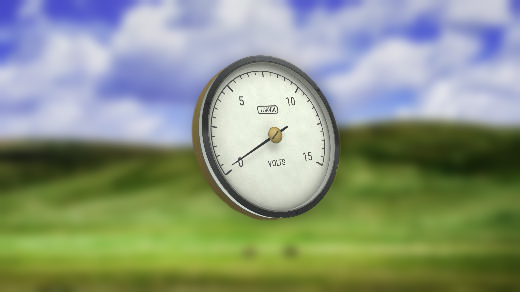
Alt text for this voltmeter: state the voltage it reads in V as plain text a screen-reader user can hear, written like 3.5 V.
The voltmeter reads 0.25 V
